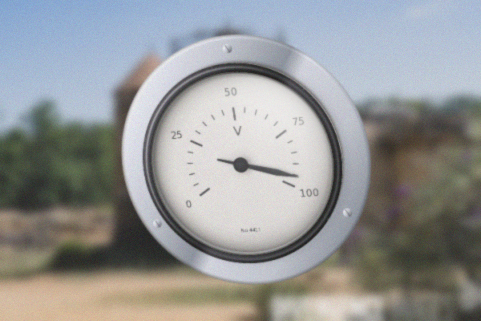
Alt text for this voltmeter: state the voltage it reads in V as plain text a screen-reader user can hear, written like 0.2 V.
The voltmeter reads 95 V
